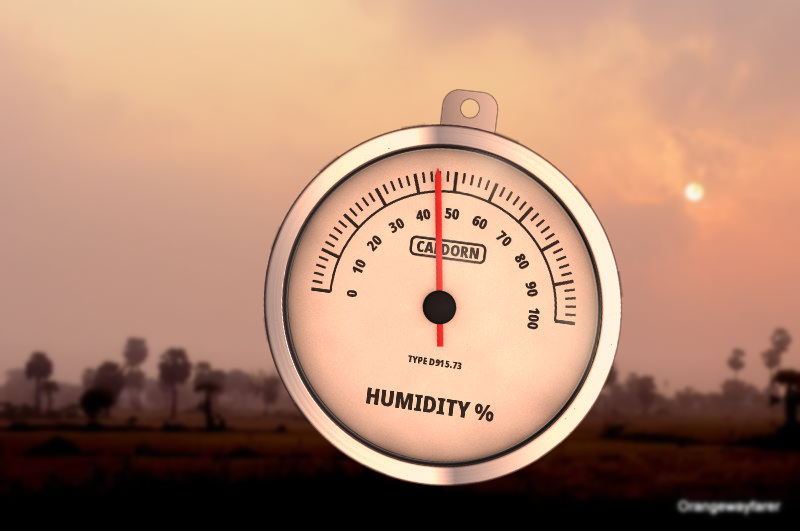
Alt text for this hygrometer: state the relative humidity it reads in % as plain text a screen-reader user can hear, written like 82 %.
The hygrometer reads 46 %
